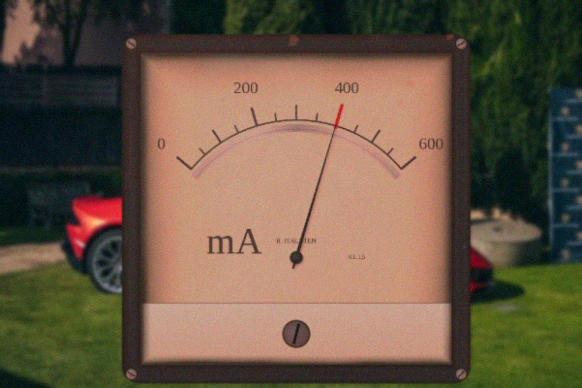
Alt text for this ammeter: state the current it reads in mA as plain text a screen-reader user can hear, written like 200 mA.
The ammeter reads 400 mA
